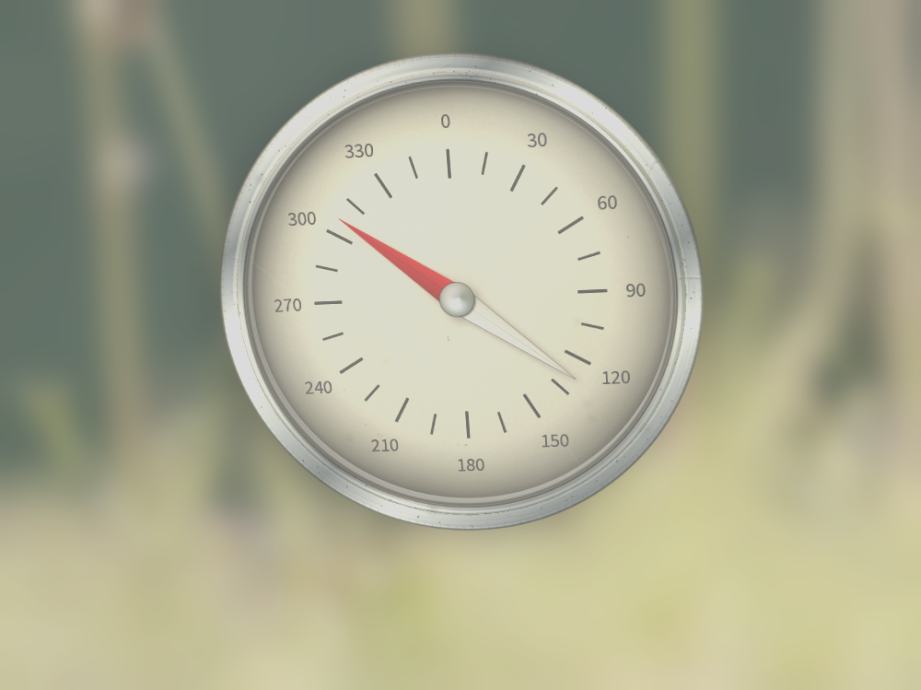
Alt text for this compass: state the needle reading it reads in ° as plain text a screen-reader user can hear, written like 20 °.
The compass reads 307.5 °
